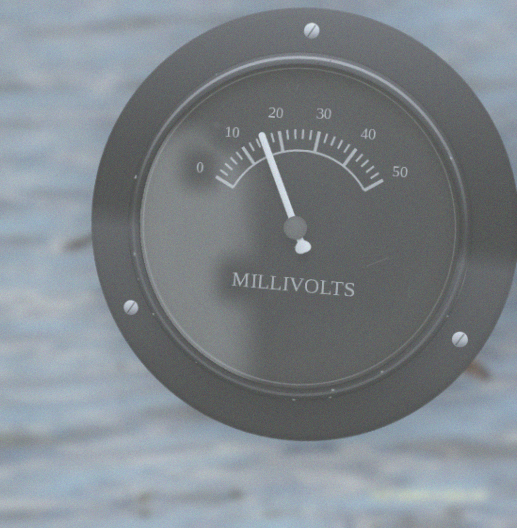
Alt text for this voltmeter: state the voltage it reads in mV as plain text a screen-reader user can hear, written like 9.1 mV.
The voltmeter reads 16 mV
